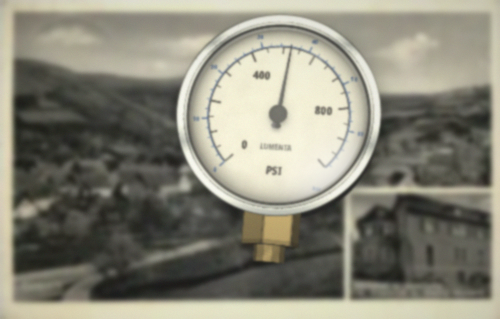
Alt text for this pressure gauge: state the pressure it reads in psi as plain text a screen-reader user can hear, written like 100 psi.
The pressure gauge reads 525 psi
